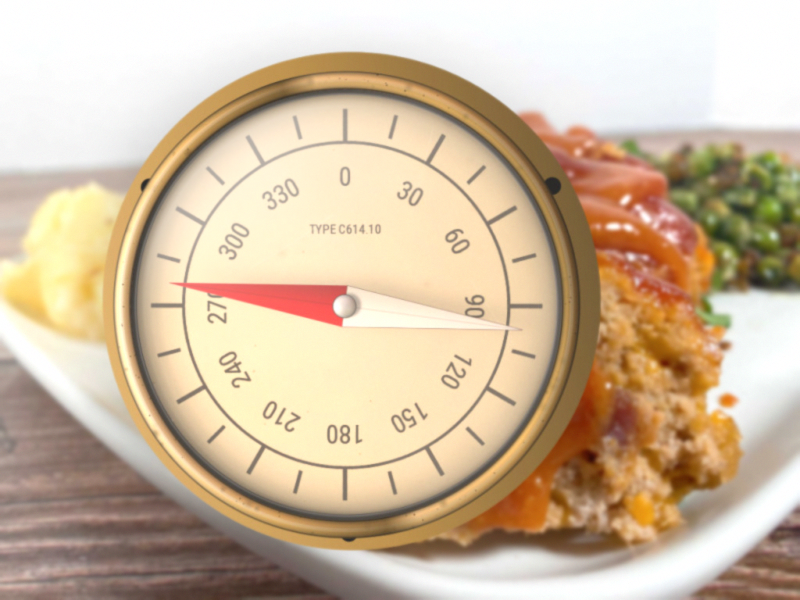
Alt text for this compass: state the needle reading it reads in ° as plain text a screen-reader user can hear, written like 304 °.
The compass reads 277.5 °
